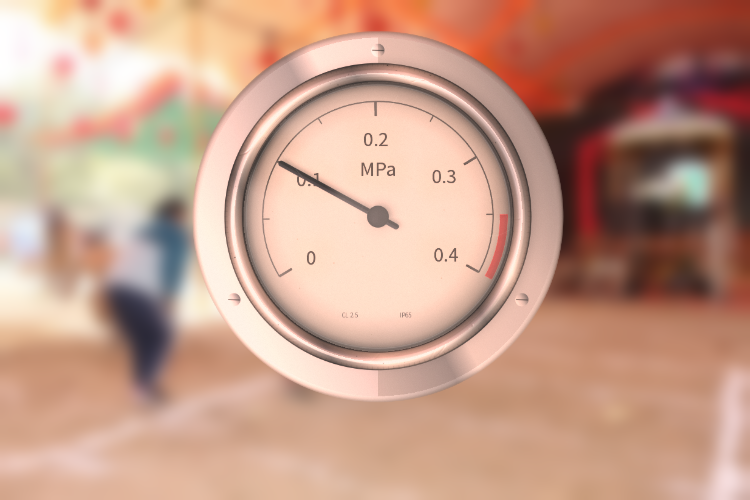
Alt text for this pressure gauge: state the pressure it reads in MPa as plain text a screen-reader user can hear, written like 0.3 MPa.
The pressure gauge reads 0.1 MPa
